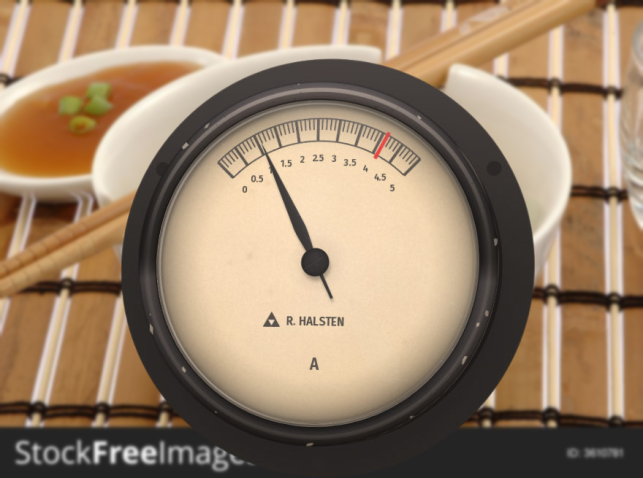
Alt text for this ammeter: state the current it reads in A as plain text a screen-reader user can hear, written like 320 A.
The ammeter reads 1.1 A
